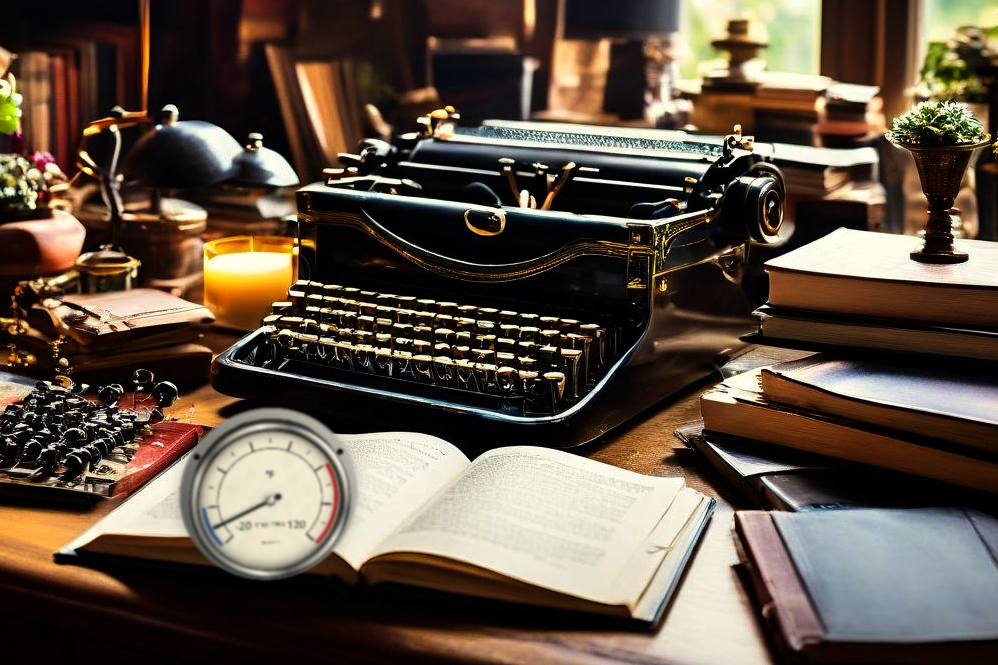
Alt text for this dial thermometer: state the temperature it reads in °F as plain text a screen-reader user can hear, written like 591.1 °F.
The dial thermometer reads -10 °F
